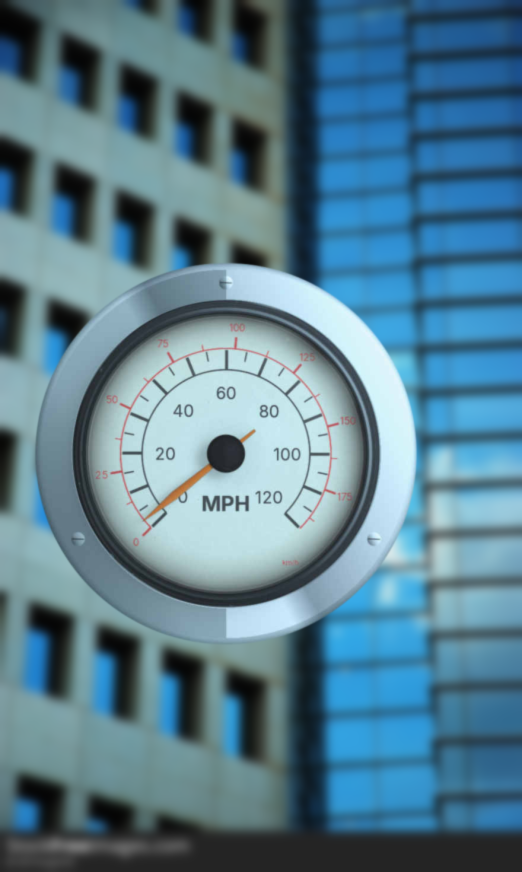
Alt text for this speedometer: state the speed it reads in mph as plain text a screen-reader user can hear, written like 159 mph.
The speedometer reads 2.5 mph
